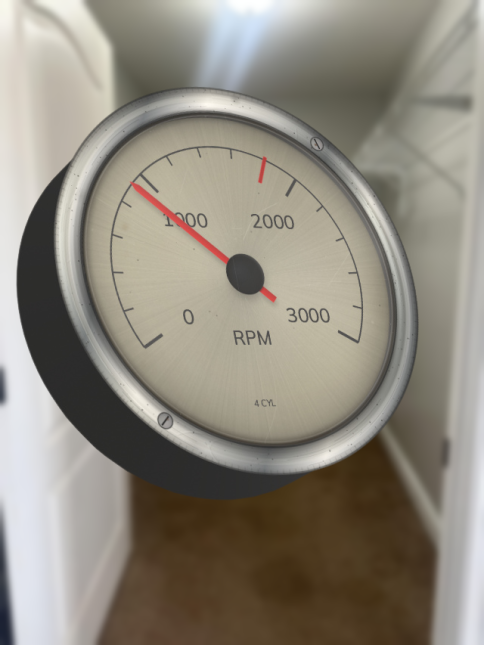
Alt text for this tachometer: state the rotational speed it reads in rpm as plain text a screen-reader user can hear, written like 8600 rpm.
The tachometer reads 900 rpm
